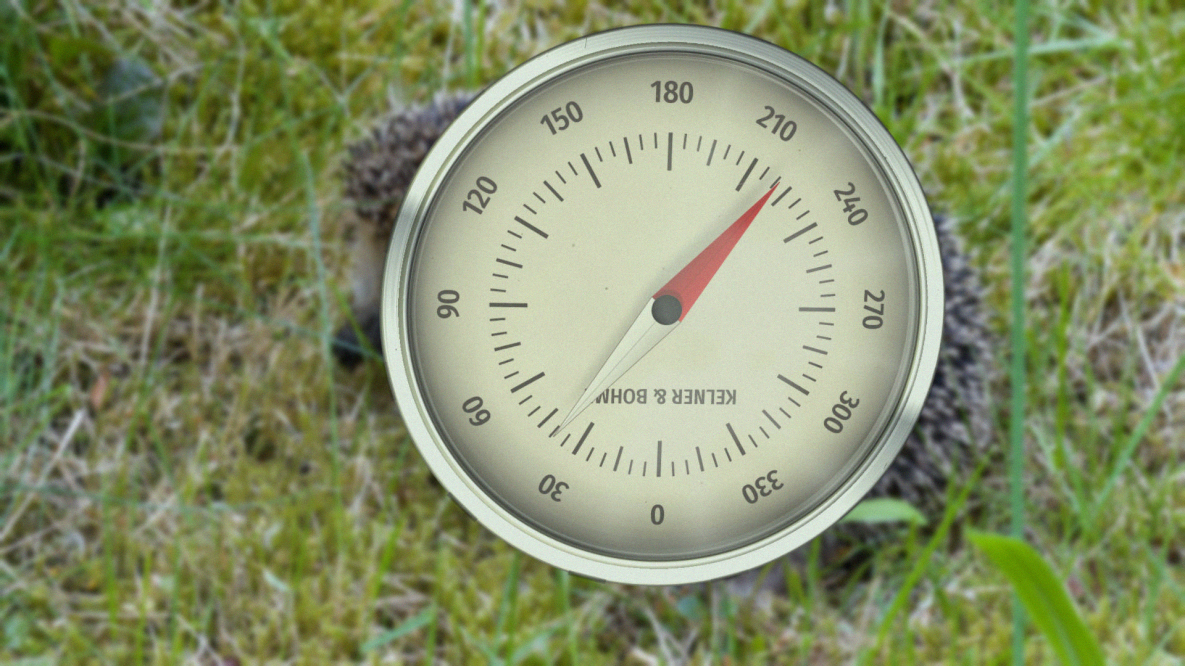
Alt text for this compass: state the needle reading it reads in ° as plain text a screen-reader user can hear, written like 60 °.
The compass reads 220 °
